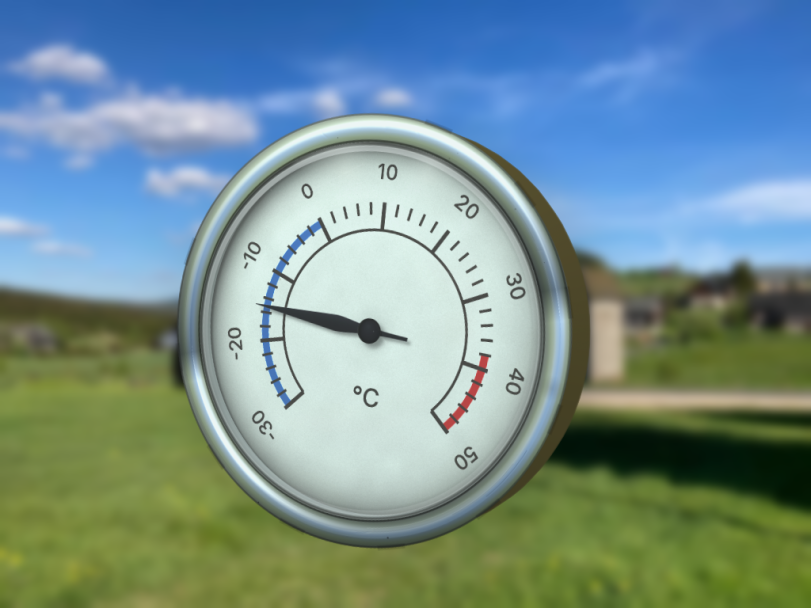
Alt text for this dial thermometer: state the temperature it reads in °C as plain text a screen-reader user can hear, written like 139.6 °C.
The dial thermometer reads -15 °C
